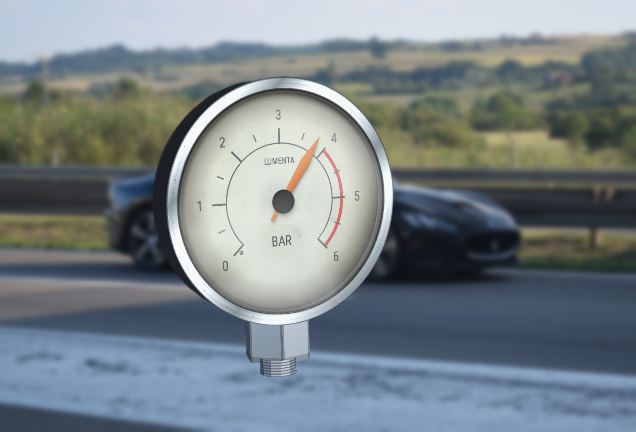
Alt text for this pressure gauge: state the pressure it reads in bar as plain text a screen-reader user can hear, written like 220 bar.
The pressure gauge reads 3.75 bar
